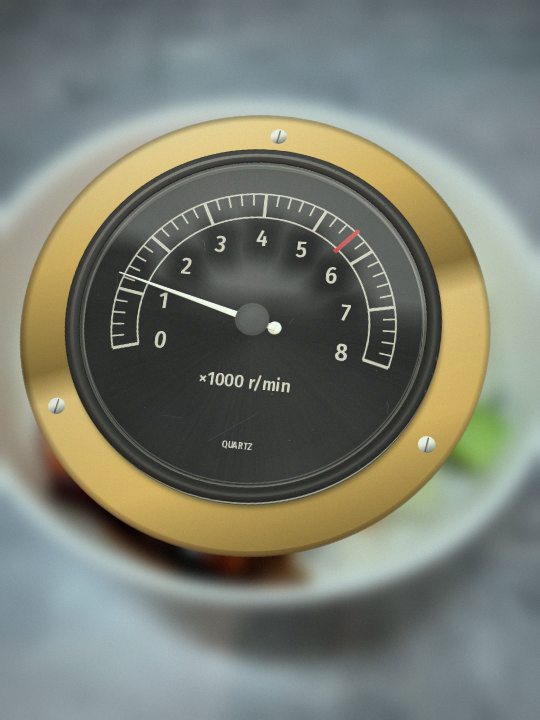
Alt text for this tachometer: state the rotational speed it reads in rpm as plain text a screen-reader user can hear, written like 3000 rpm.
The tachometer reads 1200 rpm
